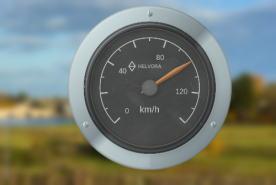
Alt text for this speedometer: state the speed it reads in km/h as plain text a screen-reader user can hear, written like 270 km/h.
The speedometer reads 100 km/h
